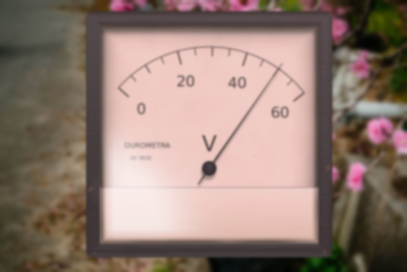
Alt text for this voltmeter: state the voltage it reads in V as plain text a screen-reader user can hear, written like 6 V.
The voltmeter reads 50 V
